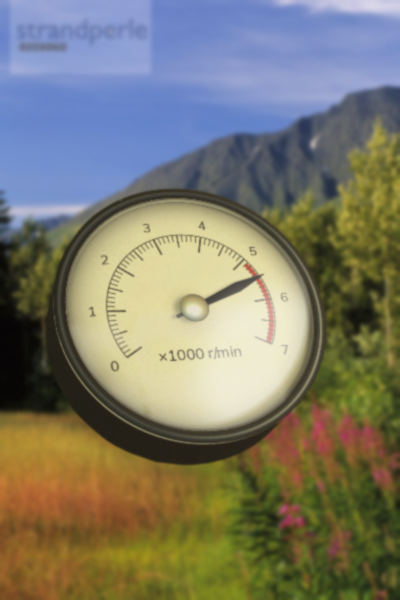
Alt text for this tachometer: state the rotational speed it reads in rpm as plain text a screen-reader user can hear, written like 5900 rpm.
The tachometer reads 5500 rpm
